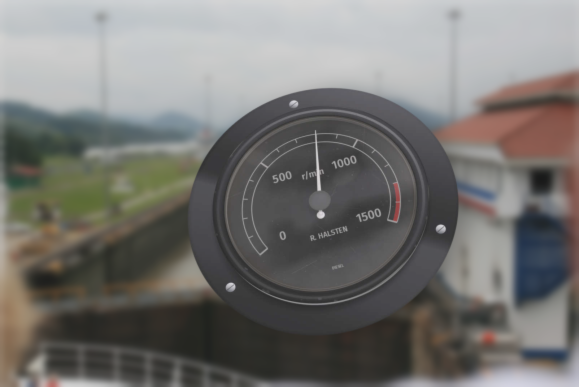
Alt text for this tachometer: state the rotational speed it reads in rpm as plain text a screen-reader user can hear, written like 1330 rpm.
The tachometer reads 800 rpm
